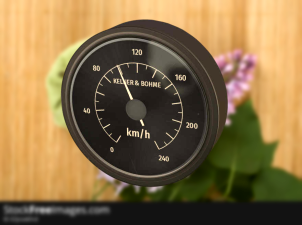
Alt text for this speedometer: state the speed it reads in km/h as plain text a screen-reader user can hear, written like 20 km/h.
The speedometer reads 100 km/h
